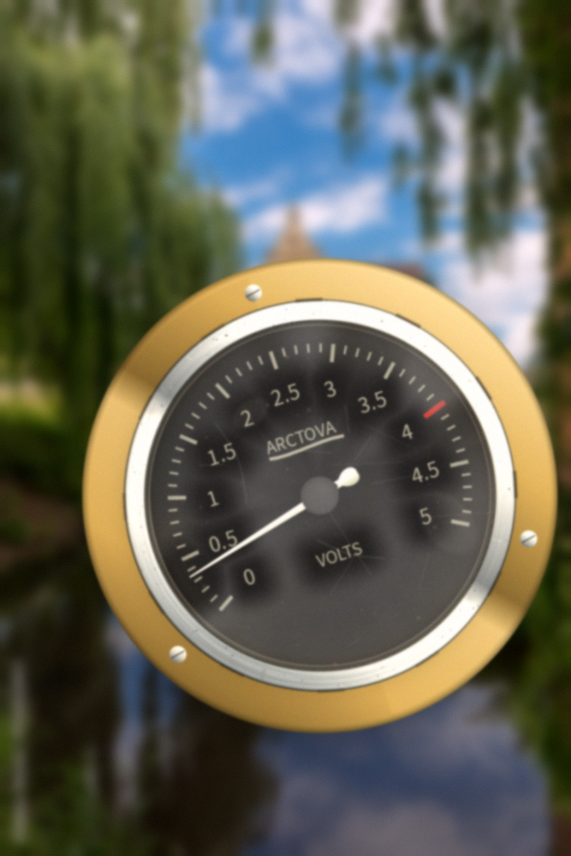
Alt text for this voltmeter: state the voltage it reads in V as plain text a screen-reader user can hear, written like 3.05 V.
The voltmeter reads 0.35 V
